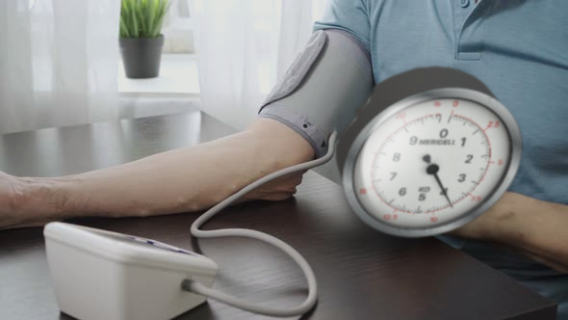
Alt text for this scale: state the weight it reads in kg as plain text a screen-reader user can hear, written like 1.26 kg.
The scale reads 4 kg
